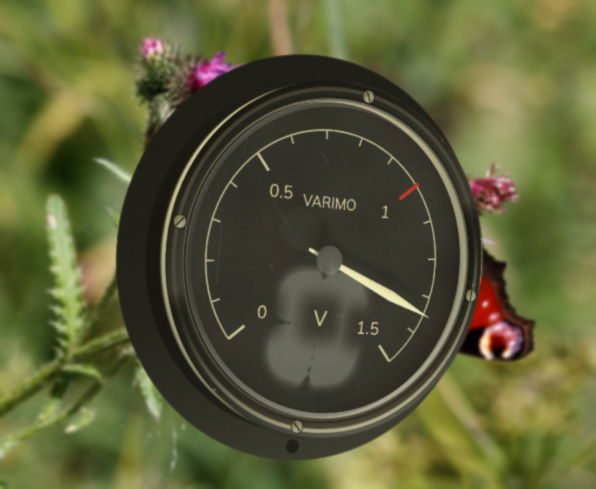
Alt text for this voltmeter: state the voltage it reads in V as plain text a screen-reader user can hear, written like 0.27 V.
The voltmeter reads 1.35 V
